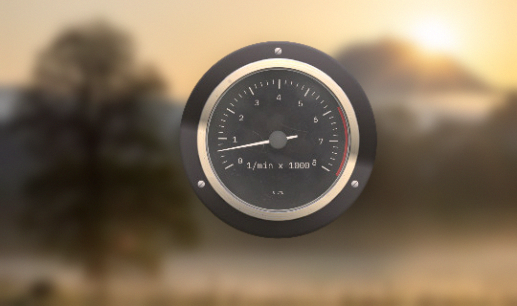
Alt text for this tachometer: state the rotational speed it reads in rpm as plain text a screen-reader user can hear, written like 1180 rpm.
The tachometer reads 600 rpm
